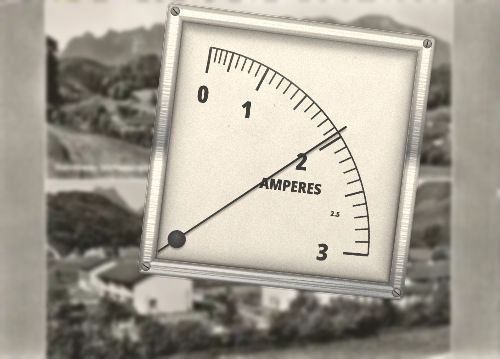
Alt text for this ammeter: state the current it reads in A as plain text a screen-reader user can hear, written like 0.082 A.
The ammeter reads 1.95 A
